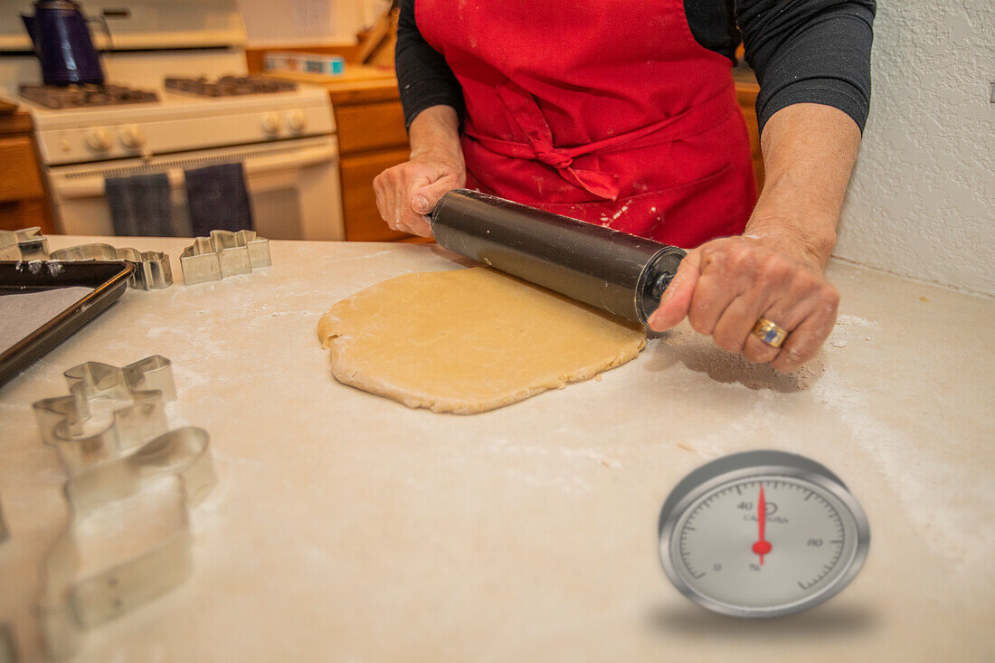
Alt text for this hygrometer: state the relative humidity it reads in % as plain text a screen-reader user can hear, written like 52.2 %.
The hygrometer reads 46 %
